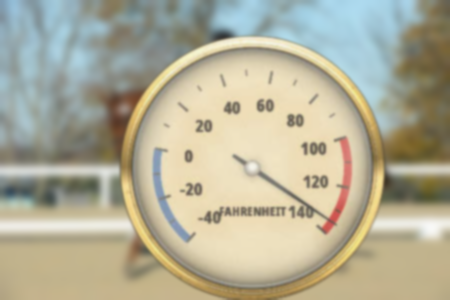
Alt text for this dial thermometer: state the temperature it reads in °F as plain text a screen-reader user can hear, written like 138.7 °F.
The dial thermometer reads 135 °F
